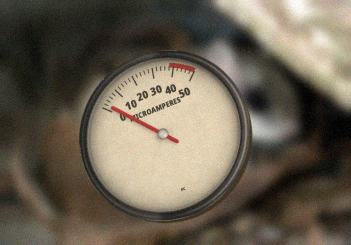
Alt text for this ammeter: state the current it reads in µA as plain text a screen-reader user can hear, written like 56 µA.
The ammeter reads 2 µA
